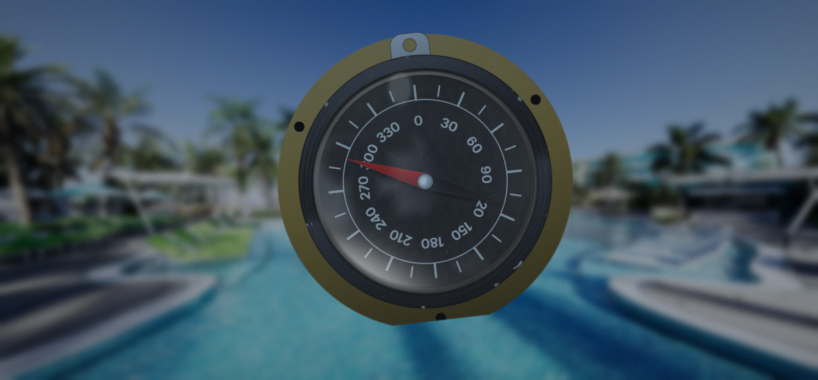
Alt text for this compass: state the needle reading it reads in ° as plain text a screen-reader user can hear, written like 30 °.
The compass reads 292.5 °
